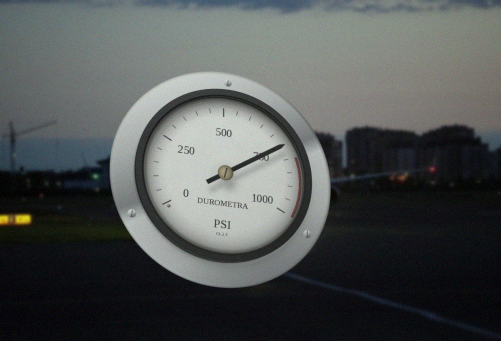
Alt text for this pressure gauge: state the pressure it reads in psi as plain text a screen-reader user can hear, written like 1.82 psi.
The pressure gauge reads 750 psi
